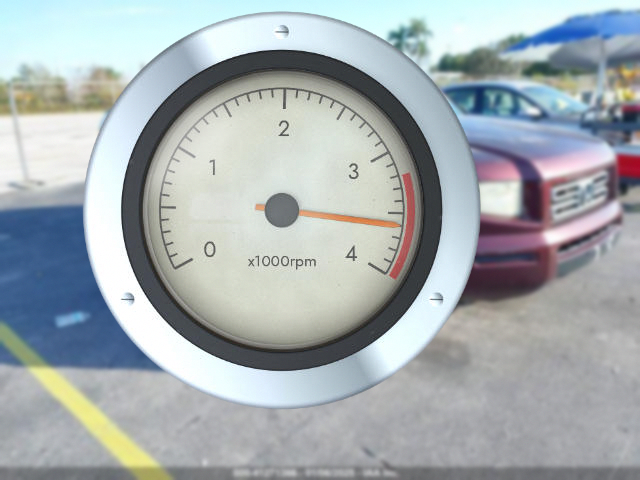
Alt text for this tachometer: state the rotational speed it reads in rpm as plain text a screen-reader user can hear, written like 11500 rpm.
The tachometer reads 3600 rpm
